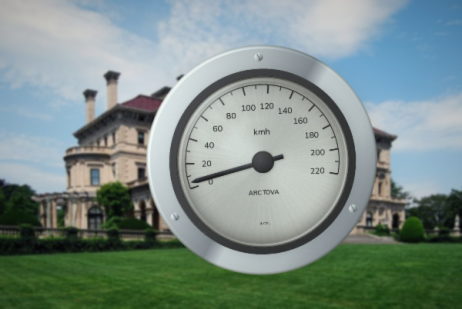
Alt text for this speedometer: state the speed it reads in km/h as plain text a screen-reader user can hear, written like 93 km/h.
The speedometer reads 5 km/h
